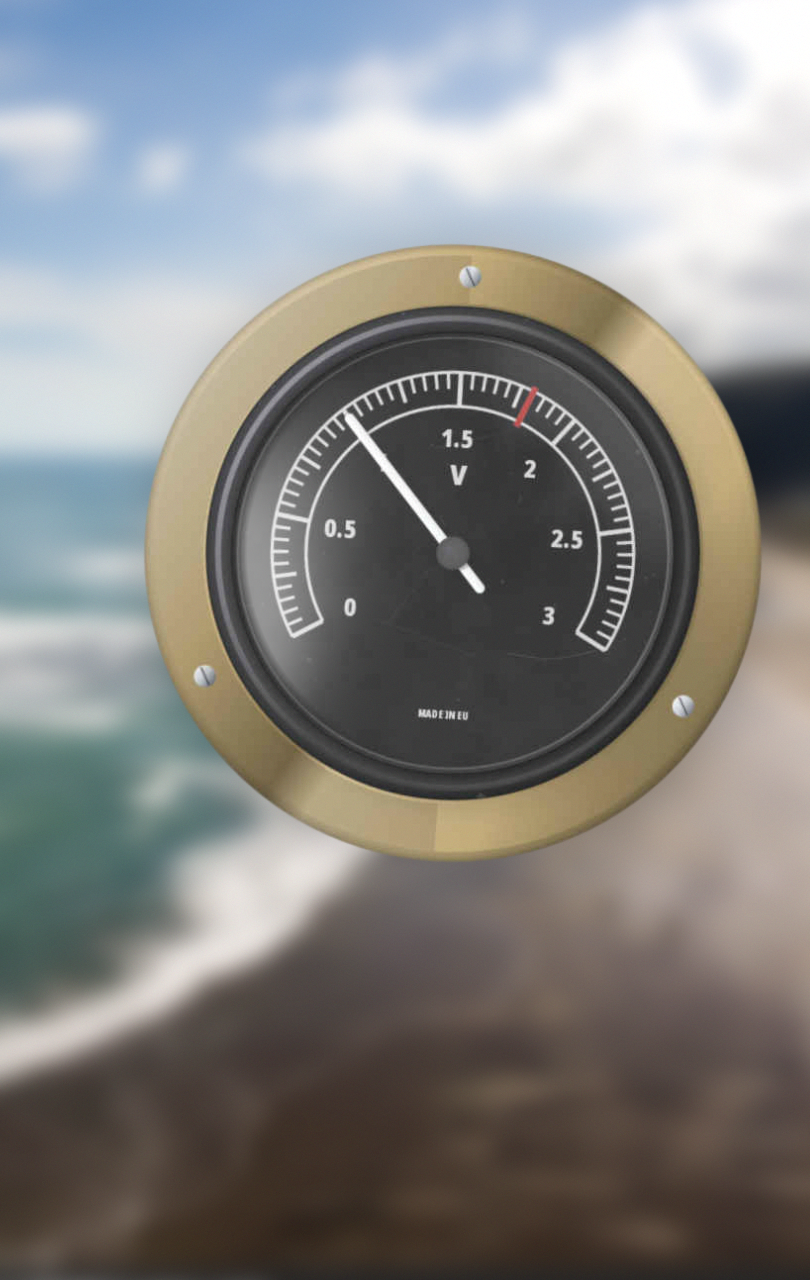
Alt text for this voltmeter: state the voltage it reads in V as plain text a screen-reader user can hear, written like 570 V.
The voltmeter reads 1 V
